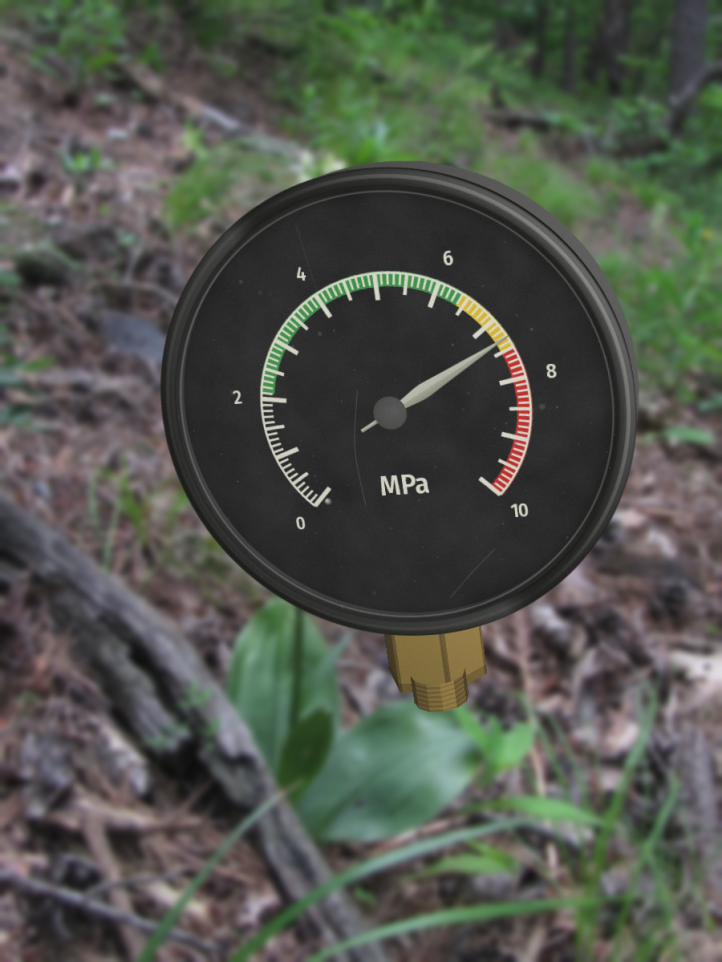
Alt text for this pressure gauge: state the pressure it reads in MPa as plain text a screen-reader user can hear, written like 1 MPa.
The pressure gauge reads 7.3 MPa
